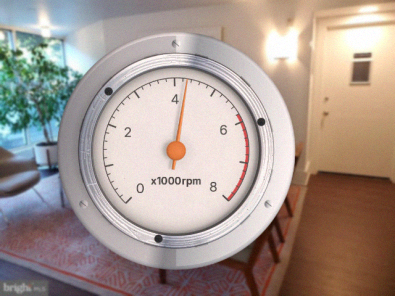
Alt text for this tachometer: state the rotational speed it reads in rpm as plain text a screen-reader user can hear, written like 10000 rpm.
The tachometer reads 4300 rpm
